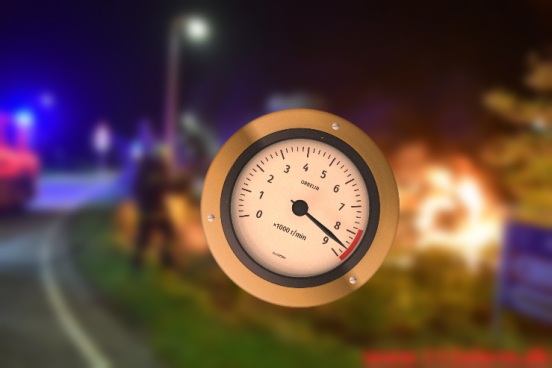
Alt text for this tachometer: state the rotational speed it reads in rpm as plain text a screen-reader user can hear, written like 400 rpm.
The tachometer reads 8600 rpm
